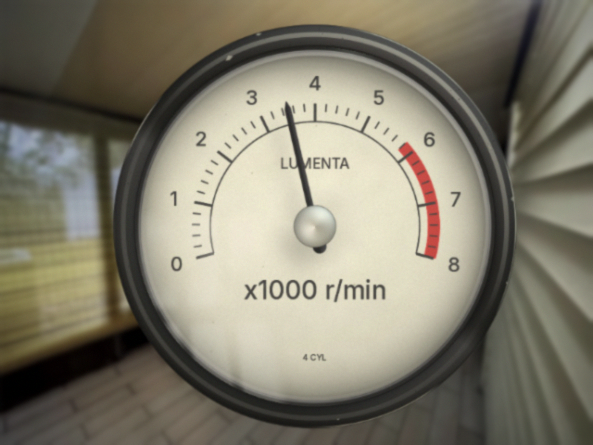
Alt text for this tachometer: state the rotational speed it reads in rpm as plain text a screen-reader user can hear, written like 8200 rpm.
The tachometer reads 3500 rpm
